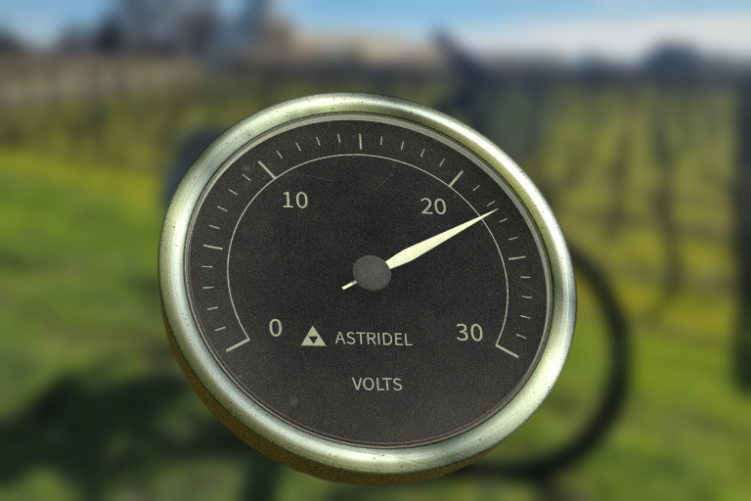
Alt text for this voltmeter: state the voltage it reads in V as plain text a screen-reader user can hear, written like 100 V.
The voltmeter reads 22.5 V
